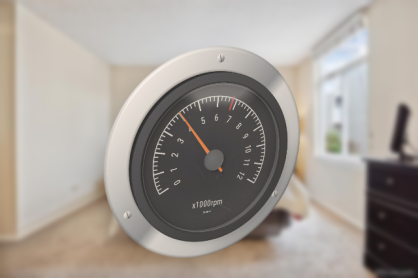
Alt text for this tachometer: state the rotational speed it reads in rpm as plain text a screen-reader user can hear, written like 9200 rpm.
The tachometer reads 4000 rpm
